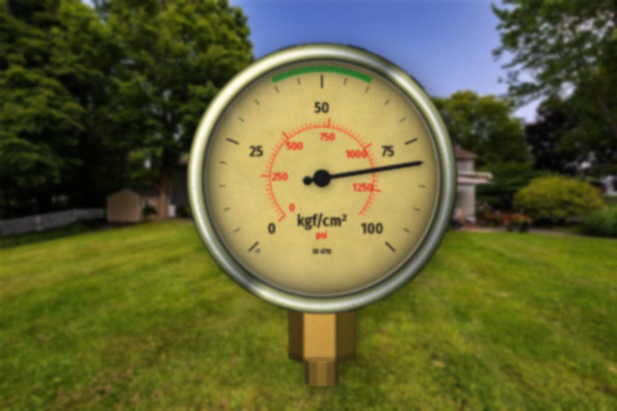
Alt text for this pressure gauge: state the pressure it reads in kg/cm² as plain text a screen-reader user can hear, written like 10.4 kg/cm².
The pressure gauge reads 80 kg/cm²
